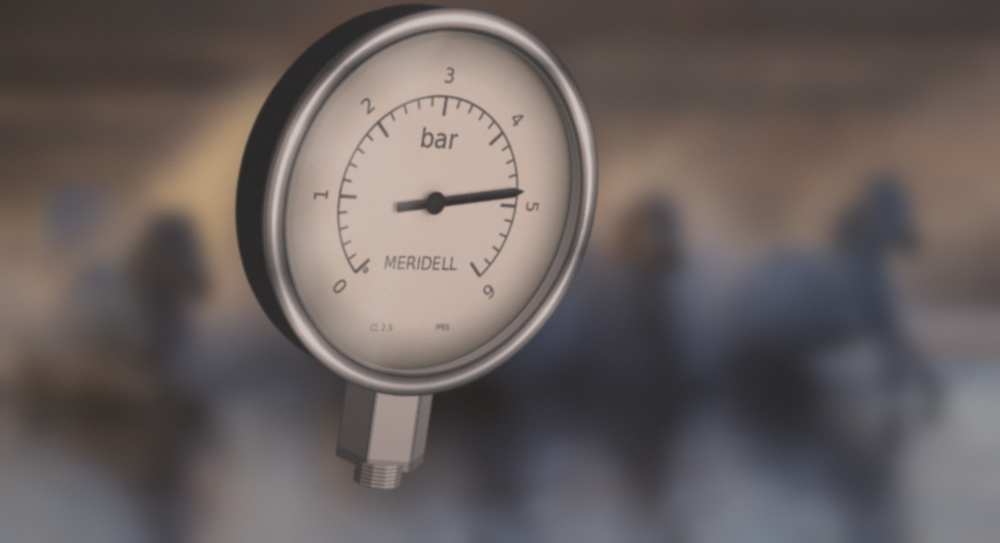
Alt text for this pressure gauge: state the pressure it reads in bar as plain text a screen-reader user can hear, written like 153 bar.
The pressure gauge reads 4.8 bar
